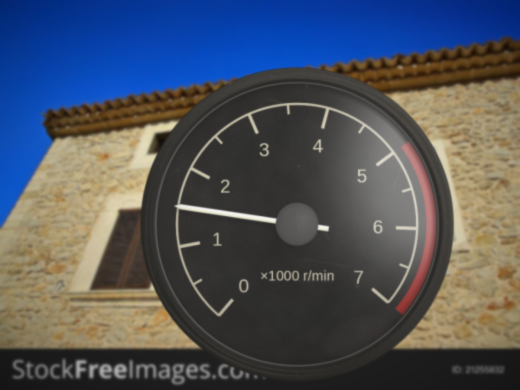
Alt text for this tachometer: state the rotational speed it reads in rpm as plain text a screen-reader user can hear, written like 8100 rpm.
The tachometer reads 1500 rpm
